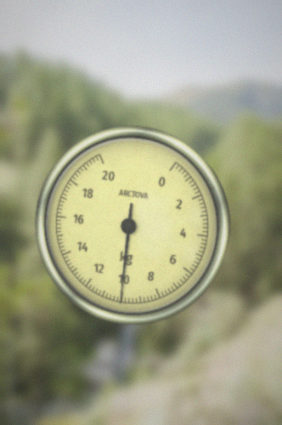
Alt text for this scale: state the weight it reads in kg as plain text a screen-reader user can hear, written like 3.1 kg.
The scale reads 10 kg
